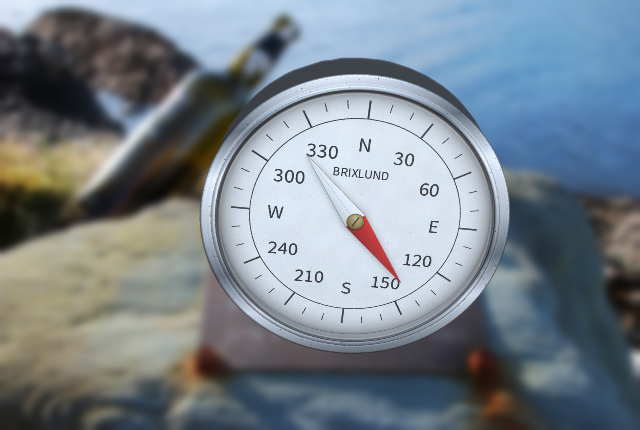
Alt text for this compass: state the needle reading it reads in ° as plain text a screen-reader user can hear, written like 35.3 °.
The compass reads 140 °
